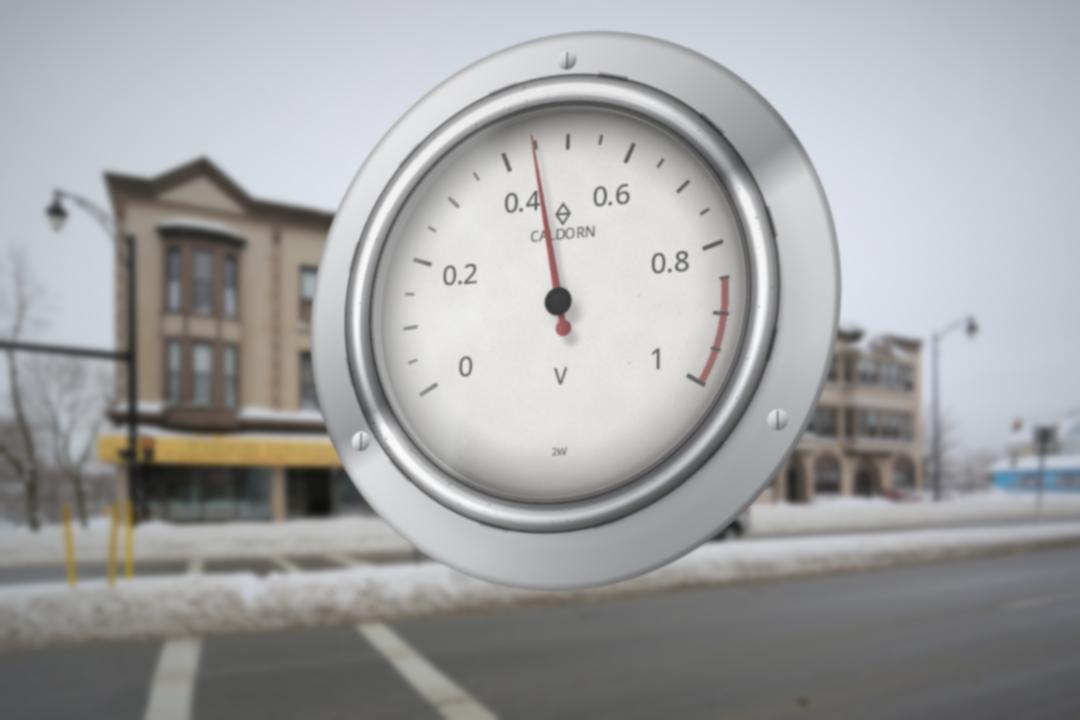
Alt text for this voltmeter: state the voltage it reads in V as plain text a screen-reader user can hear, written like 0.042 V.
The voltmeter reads 0.45 V
